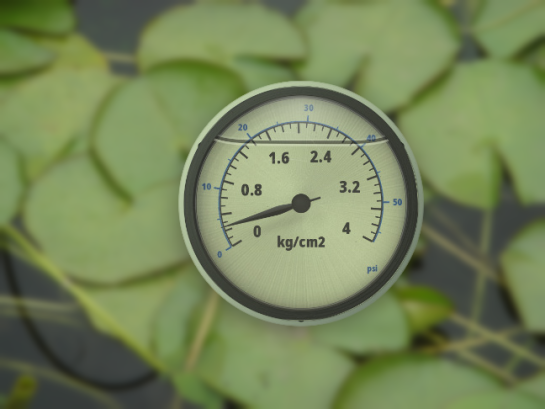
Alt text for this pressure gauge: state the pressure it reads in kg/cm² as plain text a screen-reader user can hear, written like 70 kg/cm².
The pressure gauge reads 0.25 kg/cm²
